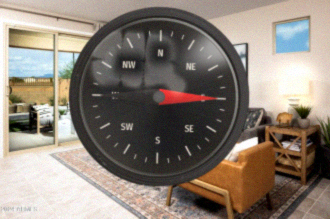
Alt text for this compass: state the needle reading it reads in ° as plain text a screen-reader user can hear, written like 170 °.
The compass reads 90 °
